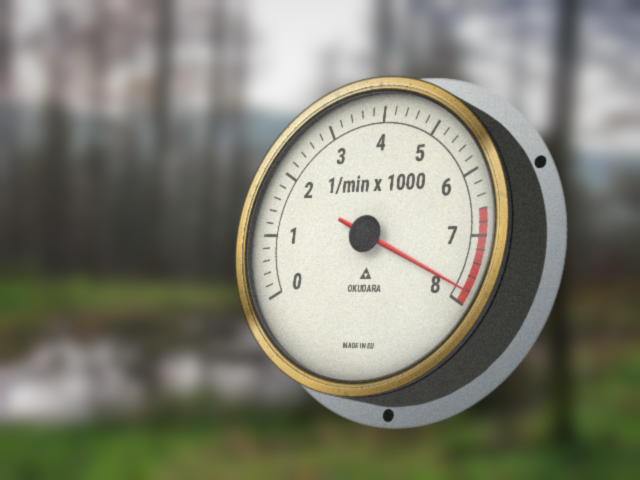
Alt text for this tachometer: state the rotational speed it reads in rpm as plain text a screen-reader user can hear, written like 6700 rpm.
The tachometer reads 7800 rpm
